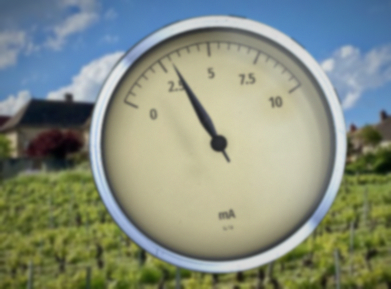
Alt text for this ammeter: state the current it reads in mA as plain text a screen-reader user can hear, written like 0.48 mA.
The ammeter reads 3 mA
